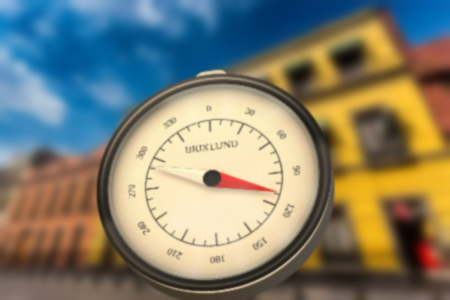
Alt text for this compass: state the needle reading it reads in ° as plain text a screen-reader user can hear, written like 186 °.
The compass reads 110 °
